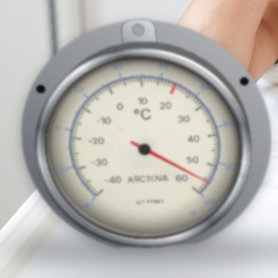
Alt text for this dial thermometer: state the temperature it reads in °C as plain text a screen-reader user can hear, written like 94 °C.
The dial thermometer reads 55 °C
